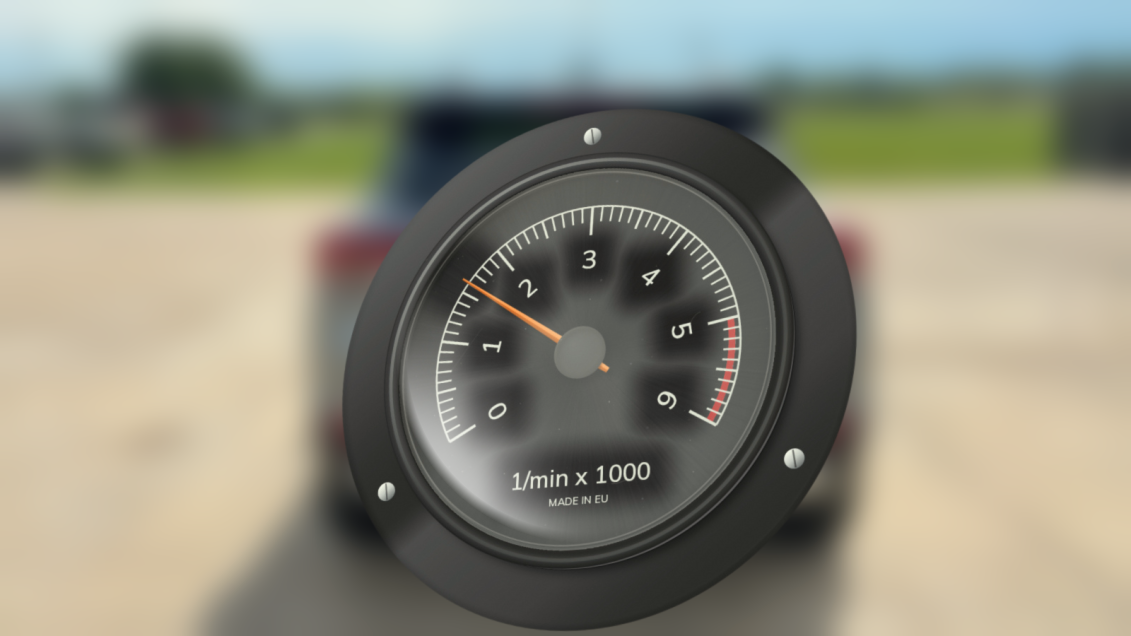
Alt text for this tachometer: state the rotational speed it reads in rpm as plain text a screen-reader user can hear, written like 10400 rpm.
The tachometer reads 1600 rpm
